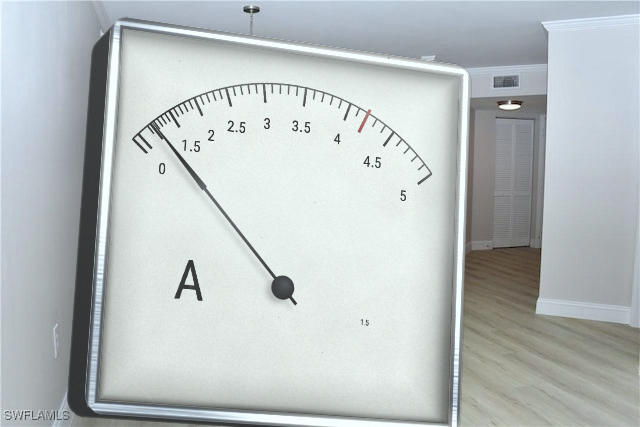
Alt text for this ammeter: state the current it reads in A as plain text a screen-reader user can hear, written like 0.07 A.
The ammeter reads 1 A
